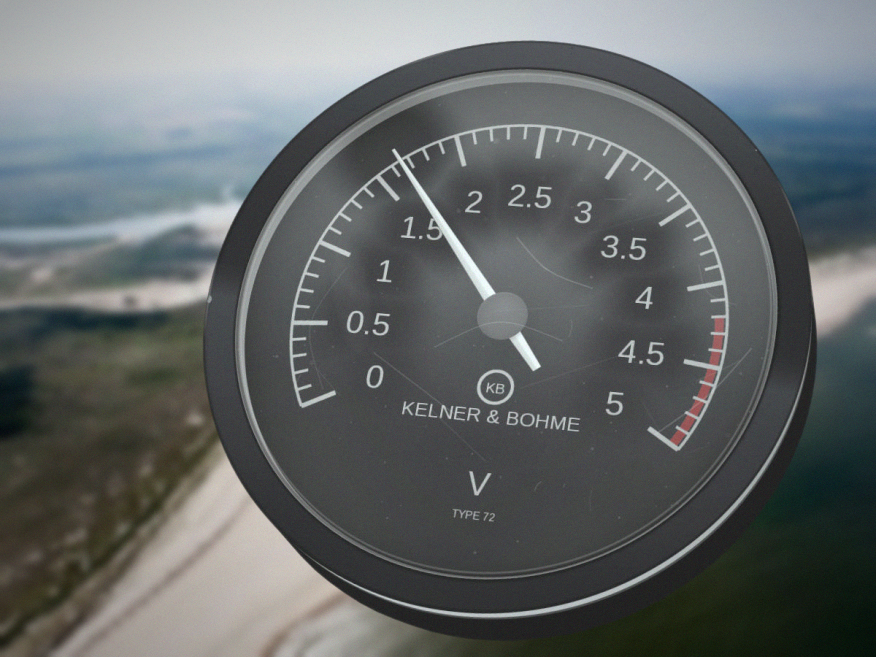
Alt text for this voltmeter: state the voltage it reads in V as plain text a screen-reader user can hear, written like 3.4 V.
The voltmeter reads 1.65 V
